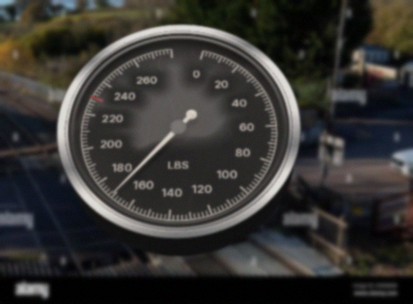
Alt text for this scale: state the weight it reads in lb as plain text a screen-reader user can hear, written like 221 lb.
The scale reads 170 lb
